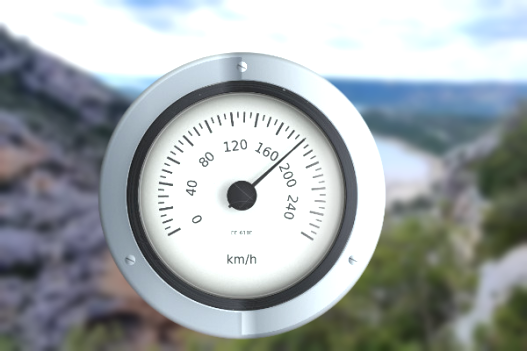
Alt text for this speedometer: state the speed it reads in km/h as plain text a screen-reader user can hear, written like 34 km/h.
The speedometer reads 180 km/h
